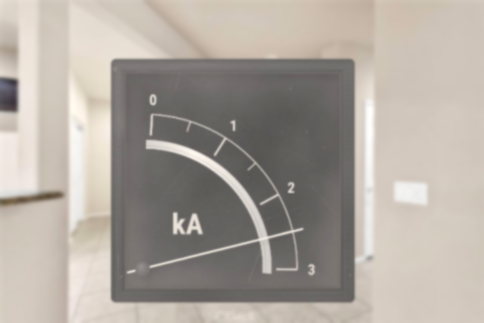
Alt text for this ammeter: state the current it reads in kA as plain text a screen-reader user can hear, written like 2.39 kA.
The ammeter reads 2.5 kA
